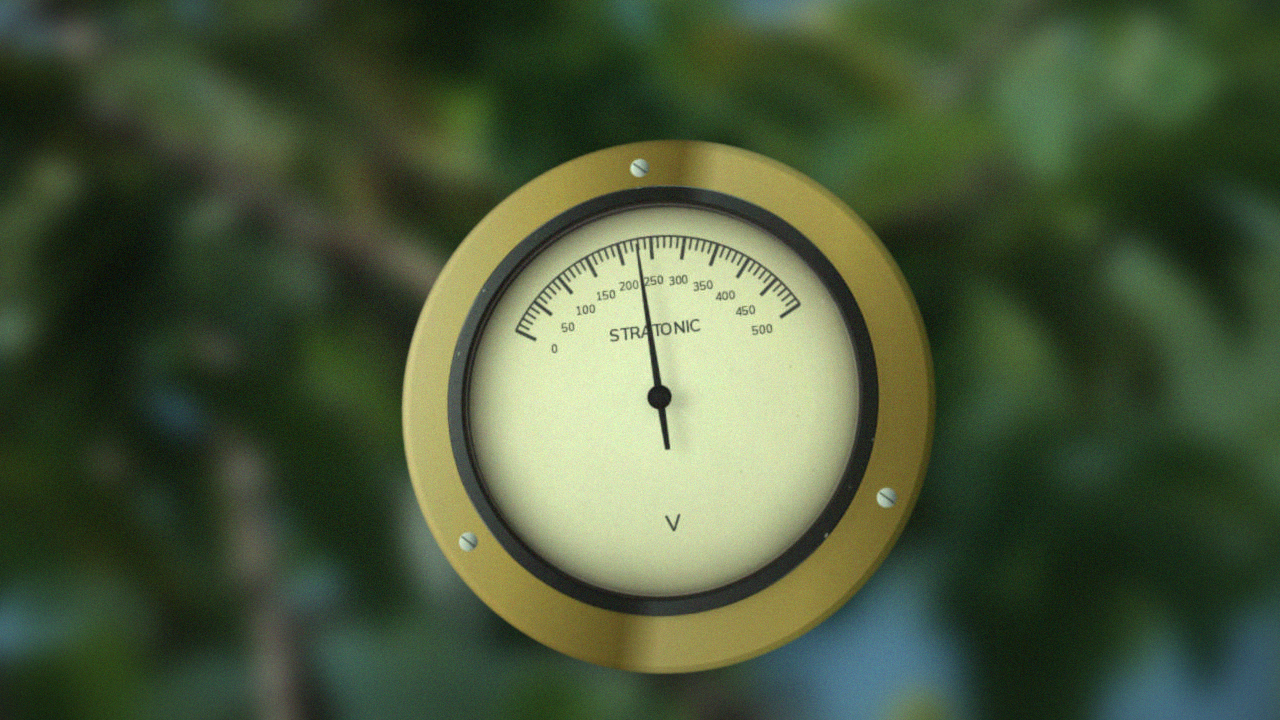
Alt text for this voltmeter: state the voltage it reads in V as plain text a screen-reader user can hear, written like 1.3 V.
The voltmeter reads 230 V
